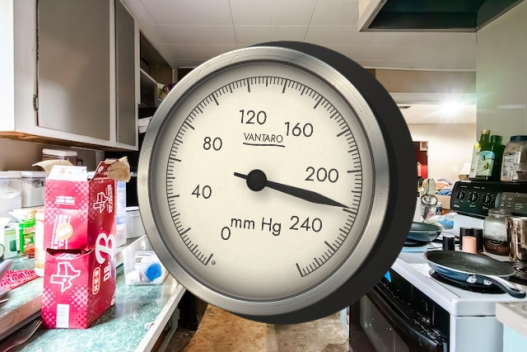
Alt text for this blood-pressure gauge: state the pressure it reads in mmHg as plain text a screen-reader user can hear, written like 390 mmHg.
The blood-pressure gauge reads 218 mmHg
